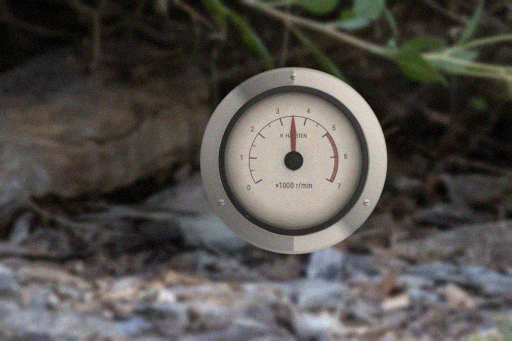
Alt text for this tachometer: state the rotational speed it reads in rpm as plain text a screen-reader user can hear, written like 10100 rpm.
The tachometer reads 3500 rpm
